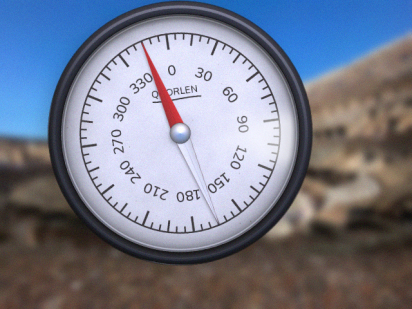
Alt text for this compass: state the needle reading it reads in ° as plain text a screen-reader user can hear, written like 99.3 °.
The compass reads 345 °
